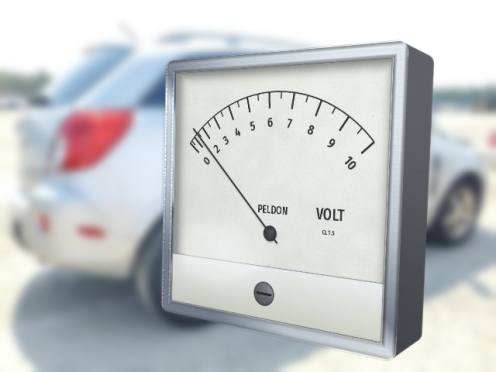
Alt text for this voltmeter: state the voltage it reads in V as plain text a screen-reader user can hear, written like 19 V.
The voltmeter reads 1.5 V
